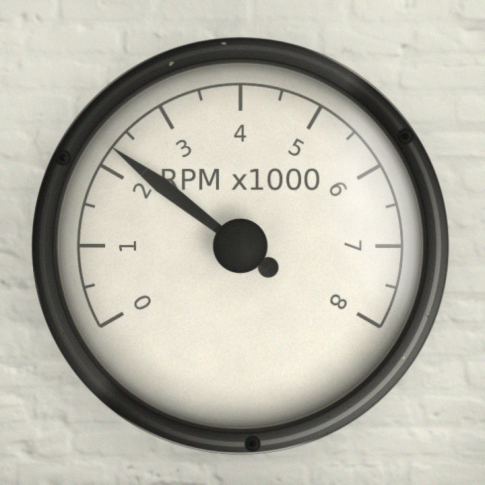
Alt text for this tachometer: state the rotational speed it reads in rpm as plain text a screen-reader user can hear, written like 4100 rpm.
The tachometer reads 2250 rpm
